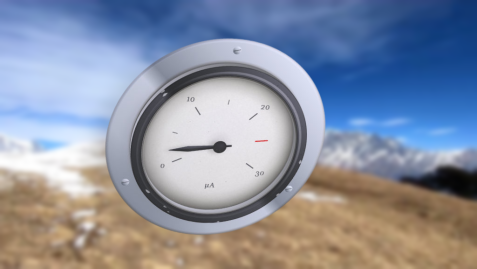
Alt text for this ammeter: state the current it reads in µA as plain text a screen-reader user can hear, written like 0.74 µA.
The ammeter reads 2.5 µA
